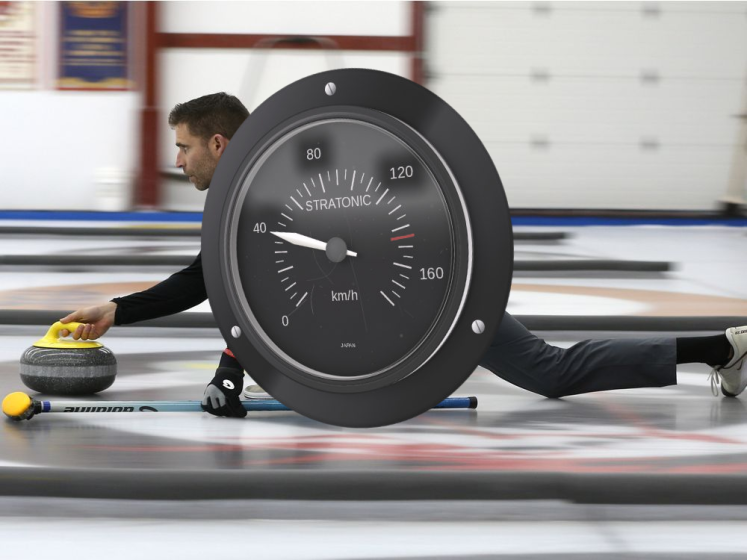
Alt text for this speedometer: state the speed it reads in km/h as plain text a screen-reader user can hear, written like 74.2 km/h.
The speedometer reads 40 km/h
